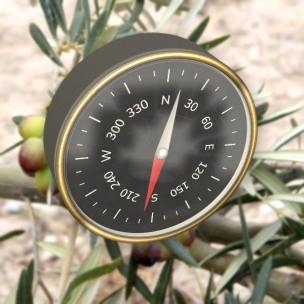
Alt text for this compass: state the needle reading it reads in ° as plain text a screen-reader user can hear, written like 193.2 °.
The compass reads 190 °
